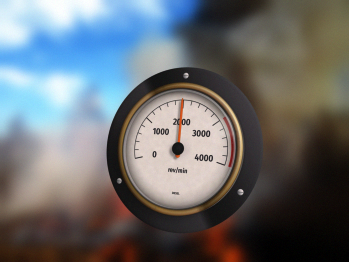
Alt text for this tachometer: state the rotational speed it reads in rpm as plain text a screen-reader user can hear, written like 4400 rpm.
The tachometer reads 2000 rpm
